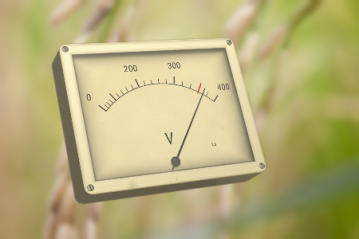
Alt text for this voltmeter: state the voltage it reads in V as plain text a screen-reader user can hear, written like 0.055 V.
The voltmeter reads 370 V
